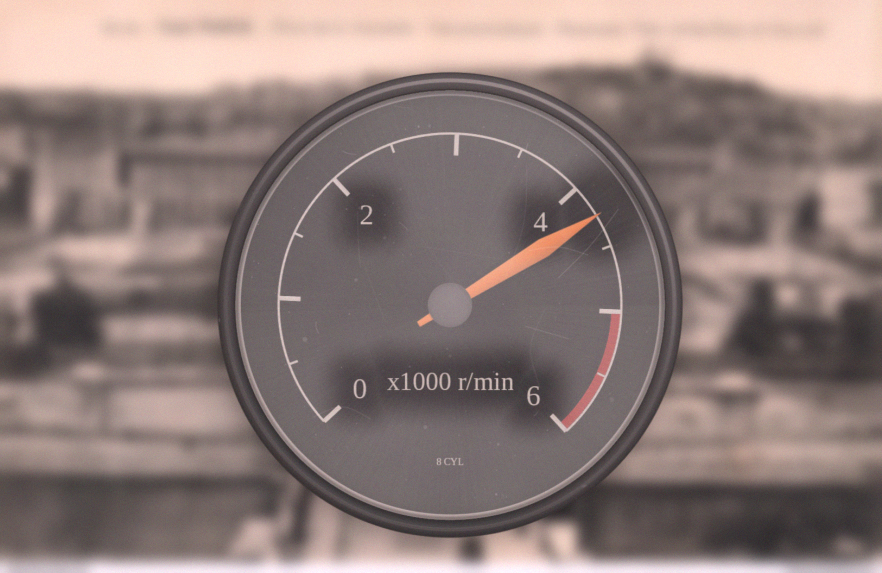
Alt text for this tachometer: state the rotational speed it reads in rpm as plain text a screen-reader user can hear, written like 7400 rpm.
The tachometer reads 4250 rpm
